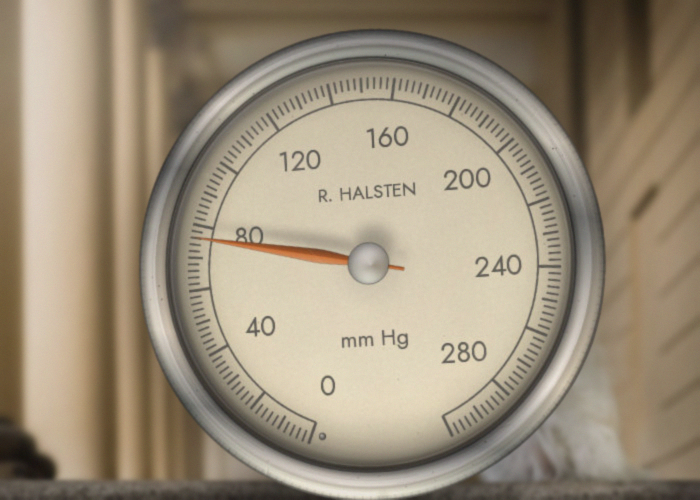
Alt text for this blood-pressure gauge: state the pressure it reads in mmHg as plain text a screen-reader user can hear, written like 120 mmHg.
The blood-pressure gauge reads 76 mmHg
